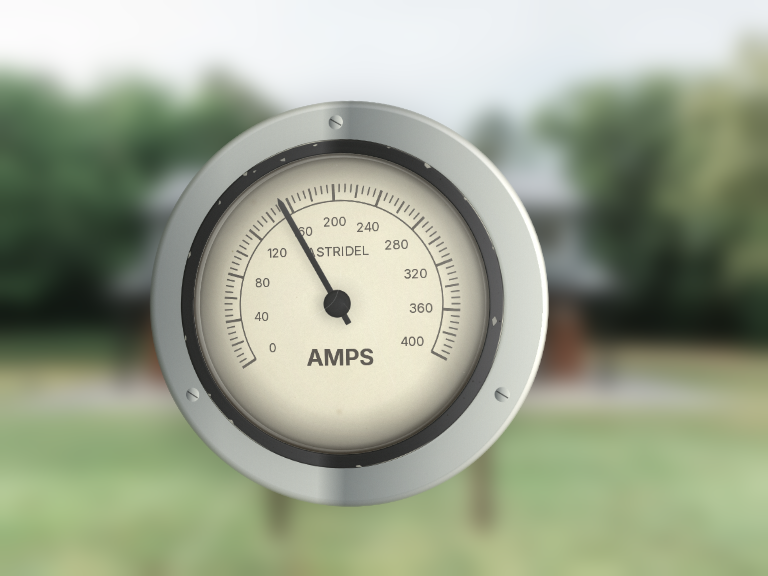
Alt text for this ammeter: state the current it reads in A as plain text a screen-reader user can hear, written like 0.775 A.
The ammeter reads 155 A
